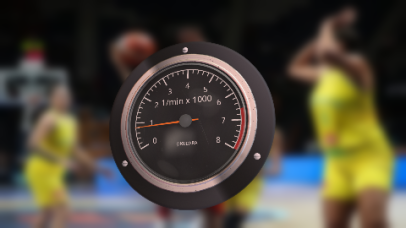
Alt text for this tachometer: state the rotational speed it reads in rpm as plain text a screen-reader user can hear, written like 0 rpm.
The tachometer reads 800 rpm
